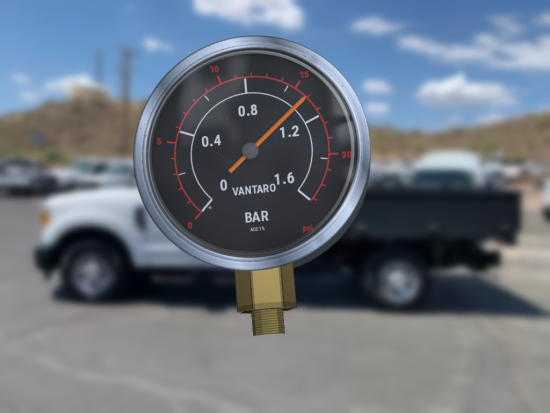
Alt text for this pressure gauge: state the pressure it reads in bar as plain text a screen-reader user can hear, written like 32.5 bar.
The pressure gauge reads 1.1 bar
